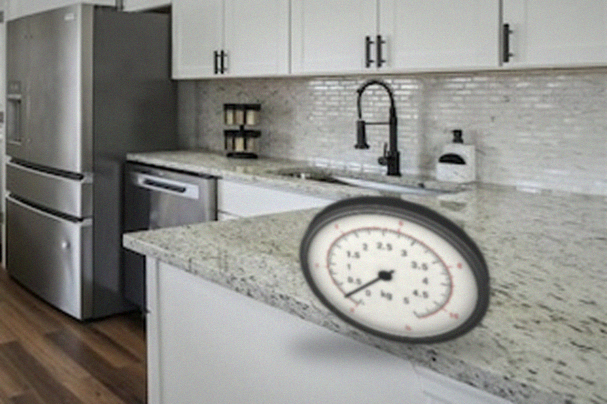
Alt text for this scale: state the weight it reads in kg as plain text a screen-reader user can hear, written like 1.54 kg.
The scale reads 0.25 kg
